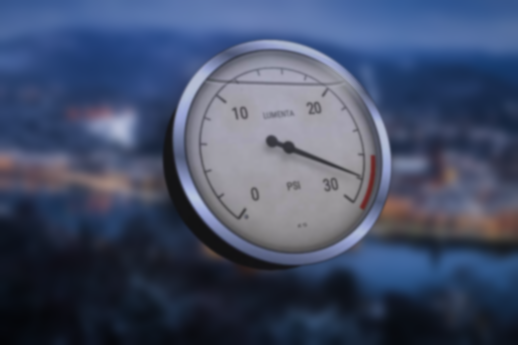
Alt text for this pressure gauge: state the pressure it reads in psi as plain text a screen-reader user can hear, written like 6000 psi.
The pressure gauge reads 28 psi
